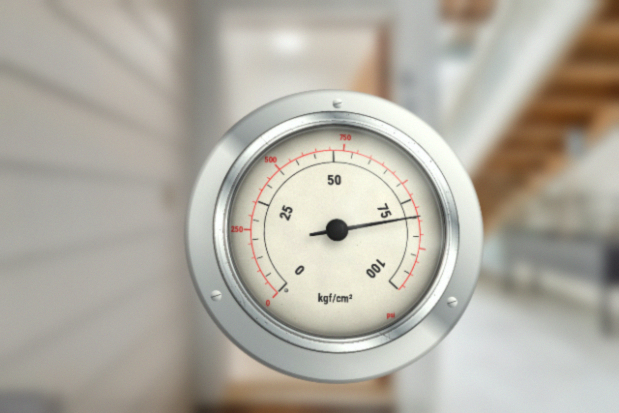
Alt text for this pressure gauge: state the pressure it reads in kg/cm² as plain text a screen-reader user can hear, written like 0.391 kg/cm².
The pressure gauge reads 80 kg/cm²
